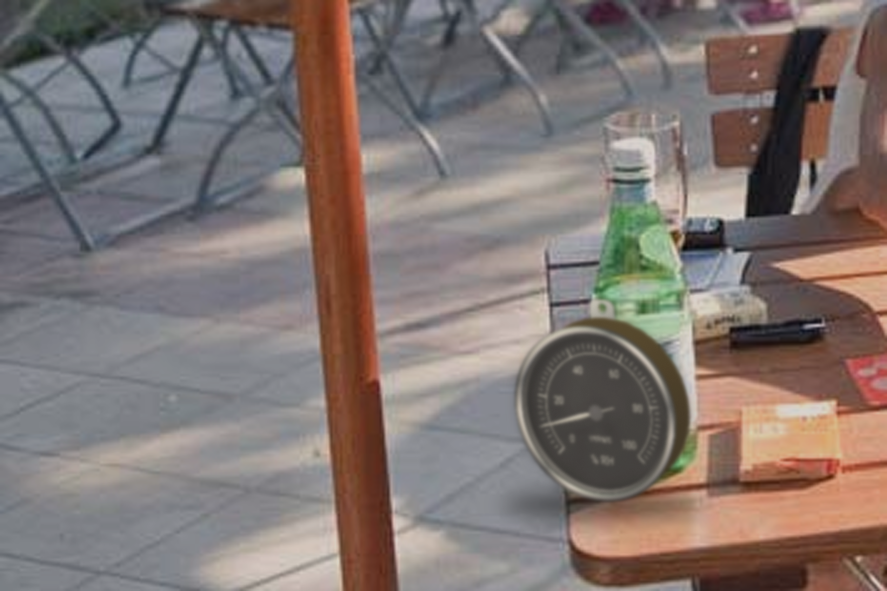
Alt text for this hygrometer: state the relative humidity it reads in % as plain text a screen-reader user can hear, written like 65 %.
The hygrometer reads 10 %
